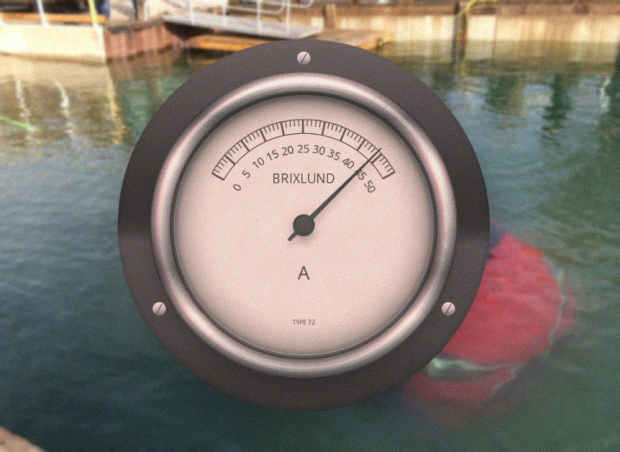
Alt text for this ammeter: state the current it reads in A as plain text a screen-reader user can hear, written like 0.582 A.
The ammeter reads 44 A
